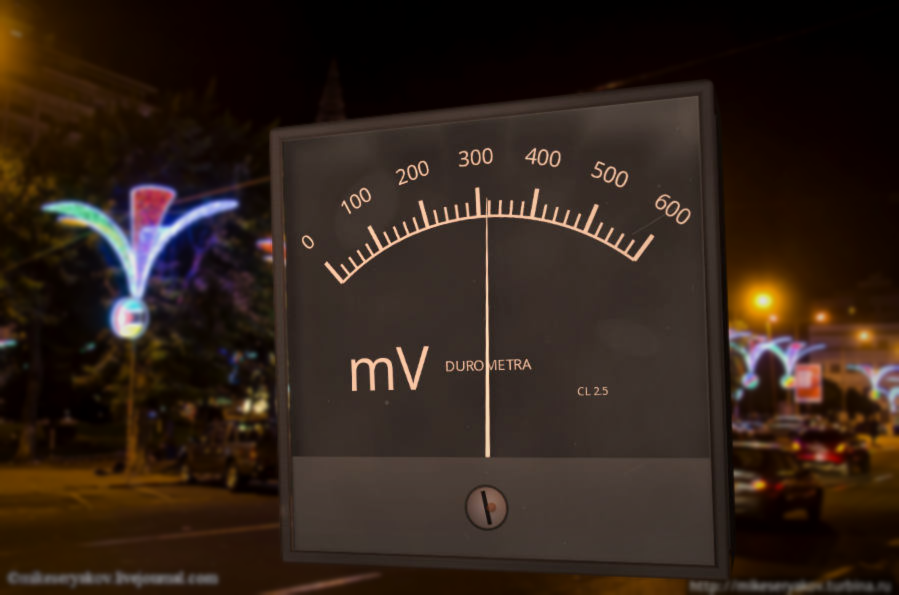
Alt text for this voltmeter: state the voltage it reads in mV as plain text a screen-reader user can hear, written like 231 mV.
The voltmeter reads 320 mV
